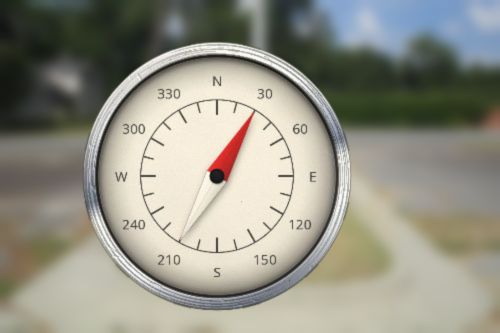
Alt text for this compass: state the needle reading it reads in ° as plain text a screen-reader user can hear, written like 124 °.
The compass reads 30 °
